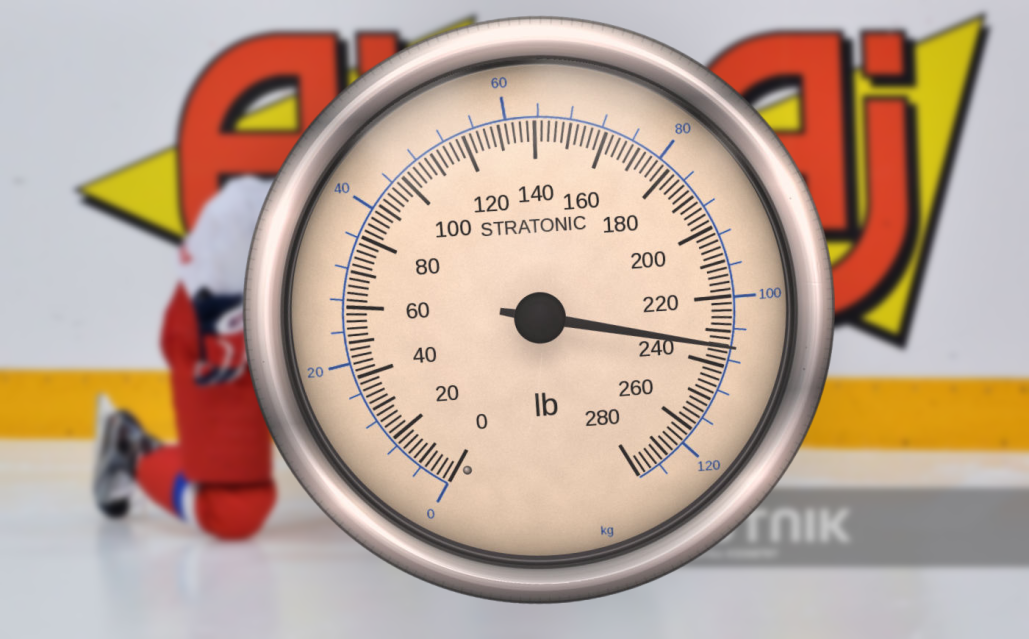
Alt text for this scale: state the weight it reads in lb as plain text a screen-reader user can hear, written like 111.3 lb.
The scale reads 234 lb
